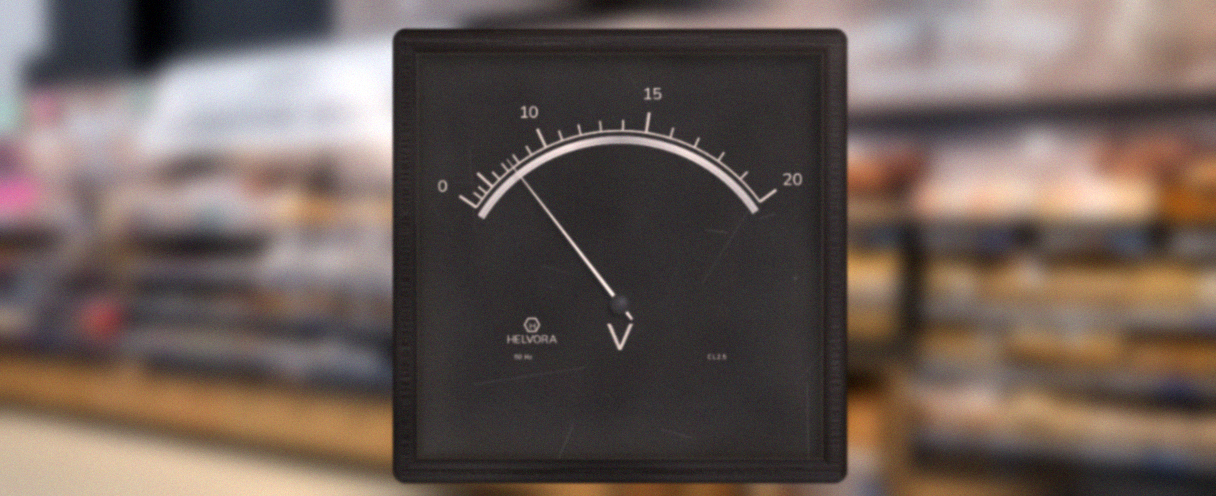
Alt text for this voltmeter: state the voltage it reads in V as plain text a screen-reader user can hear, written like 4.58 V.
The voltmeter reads 7.5 V
